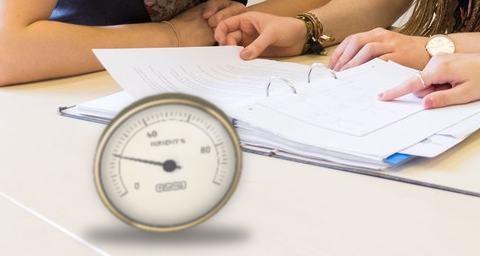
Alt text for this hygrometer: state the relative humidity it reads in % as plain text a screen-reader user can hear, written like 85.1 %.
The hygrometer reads 20 %
